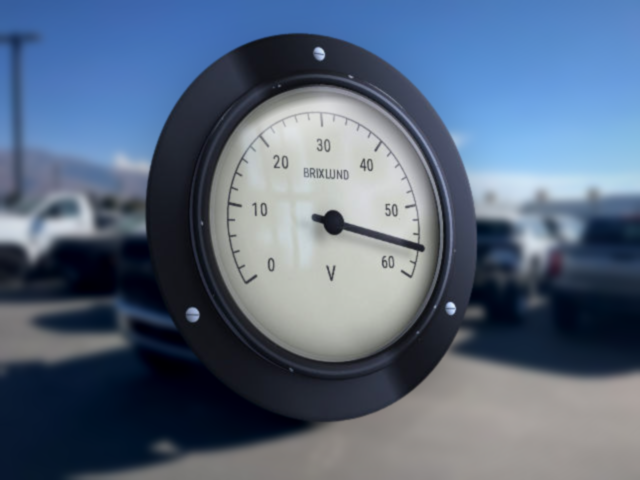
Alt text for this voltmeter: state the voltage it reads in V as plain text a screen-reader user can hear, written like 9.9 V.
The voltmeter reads 56 V
